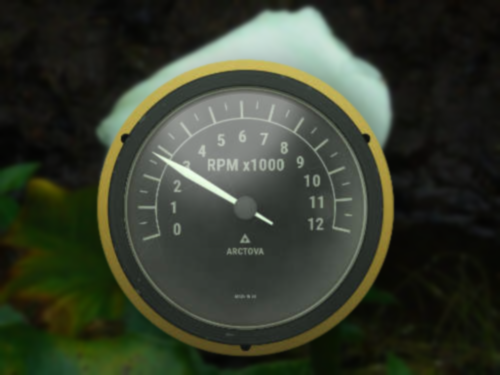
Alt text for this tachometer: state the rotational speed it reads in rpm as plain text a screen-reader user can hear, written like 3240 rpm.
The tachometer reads 2750 rpm
